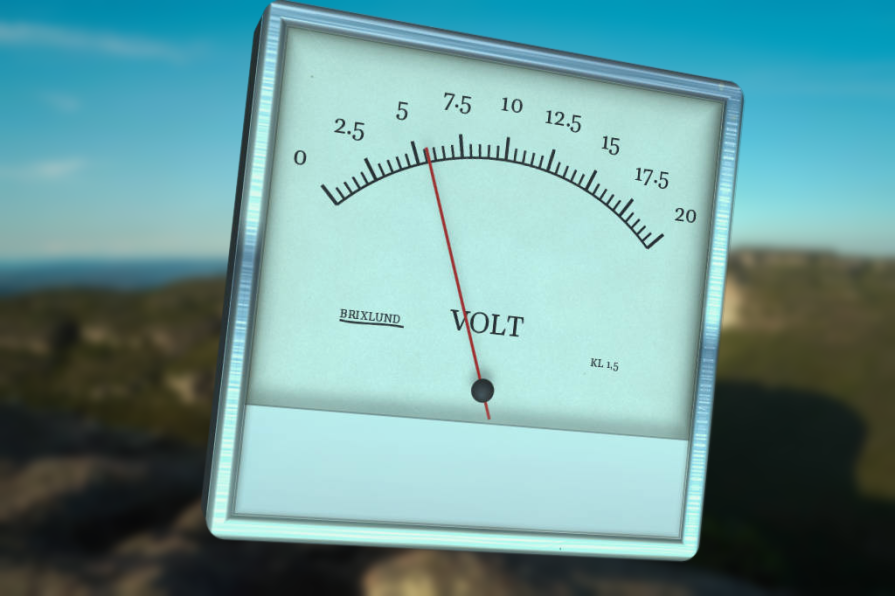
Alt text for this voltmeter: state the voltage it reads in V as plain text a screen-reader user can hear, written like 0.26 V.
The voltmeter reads 5.5 V
